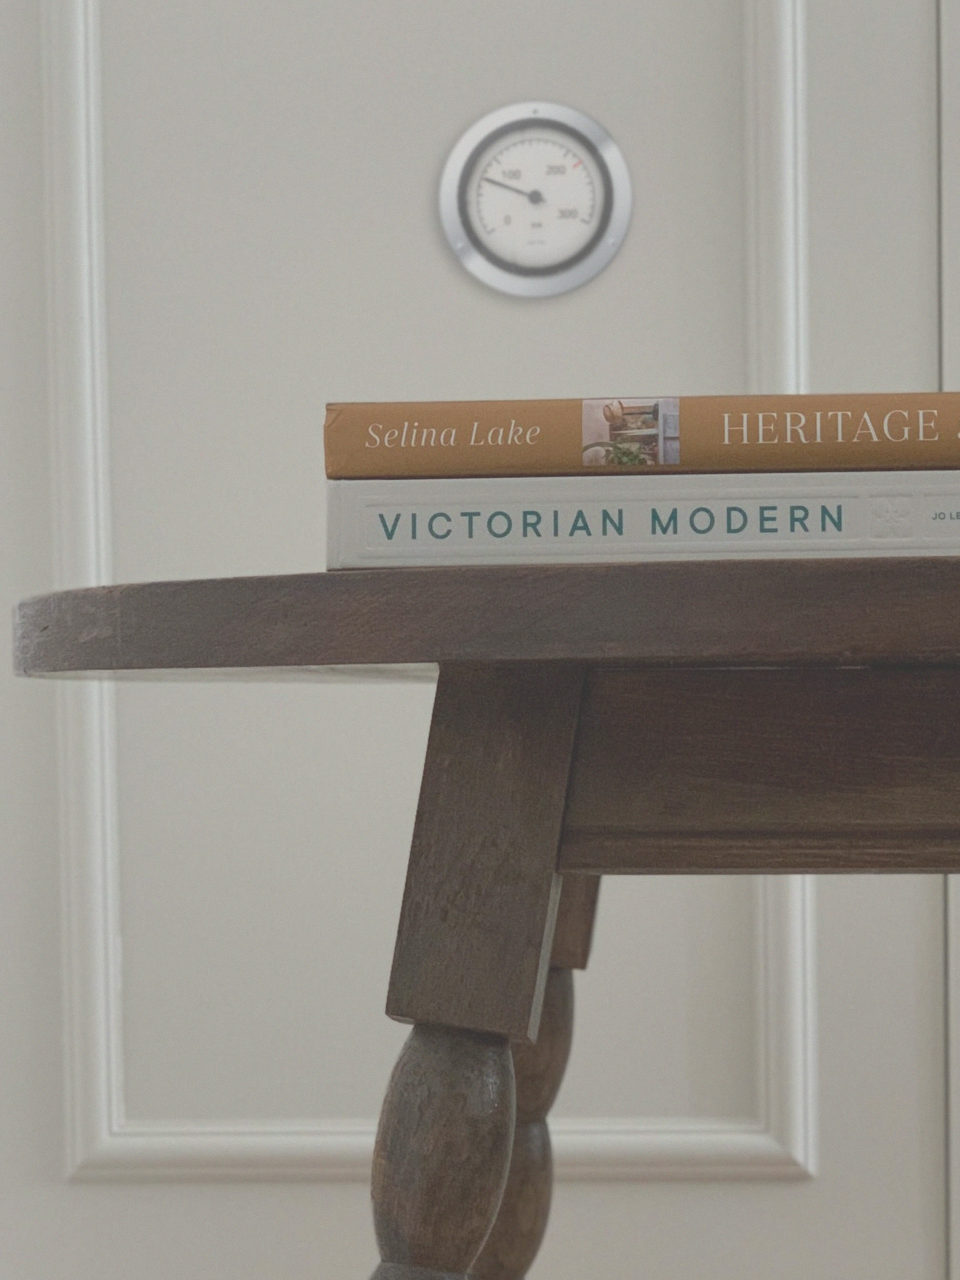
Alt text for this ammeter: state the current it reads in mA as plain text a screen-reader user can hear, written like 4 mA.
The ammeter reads 70 mA
